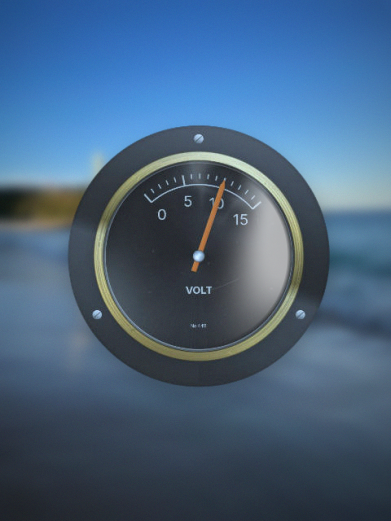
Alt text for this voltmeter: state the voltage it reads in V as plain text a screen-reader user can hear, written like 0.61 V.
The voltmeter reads 10 V
